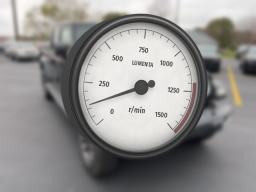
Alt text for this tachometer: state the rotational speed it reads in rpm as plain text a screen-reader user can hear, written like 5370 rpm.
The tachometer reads 125 rpm
